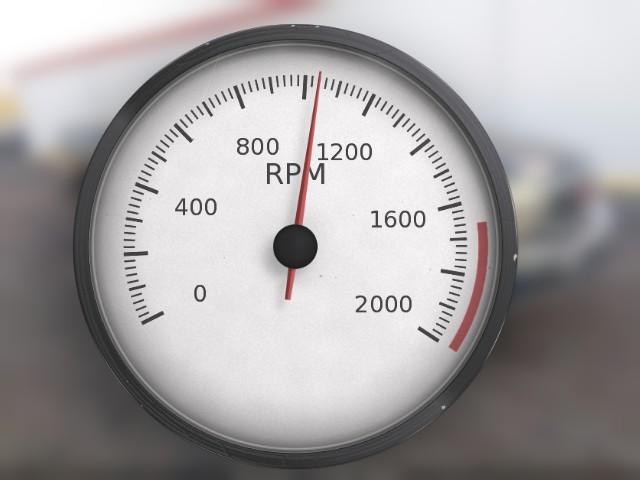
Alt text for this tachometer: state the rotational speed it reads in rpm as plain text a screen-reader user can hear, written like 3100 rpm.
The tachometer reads 1040 rpm
